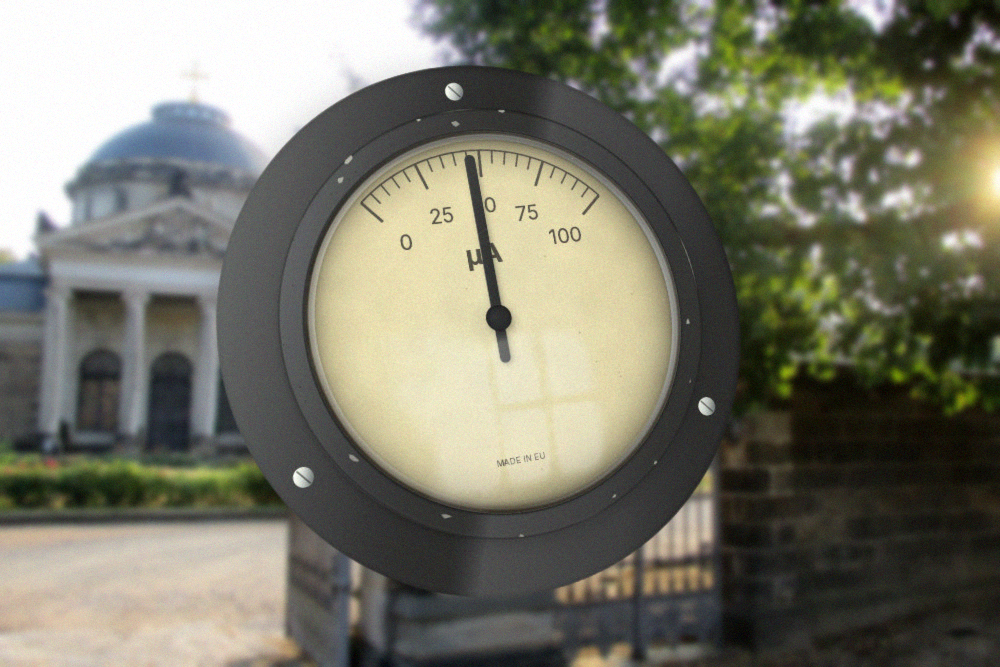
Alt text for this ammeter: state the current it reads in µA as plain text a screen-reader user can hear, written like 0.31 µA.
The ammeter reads 45 µA
